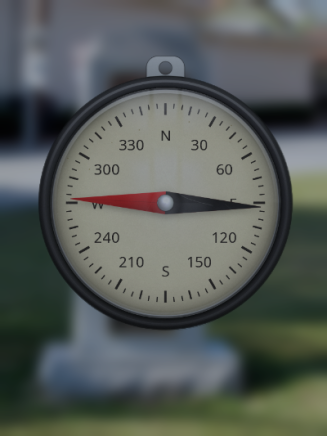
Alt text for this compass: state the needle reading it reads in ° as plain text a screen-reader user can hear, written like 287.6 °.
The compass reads 272.5 °
